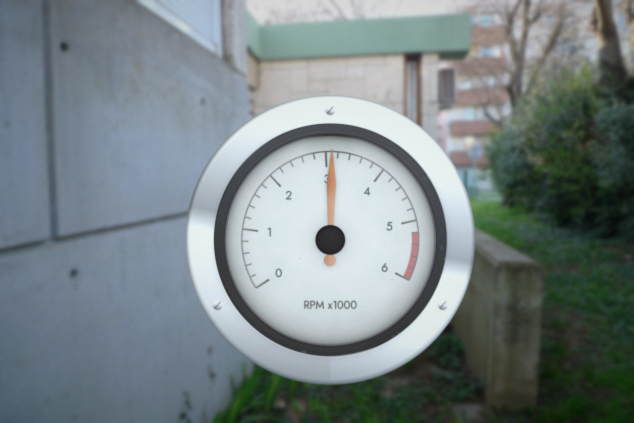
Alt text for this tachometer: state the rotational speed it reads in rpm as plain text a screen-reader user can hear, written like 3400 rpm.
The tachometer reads 3100 rpm
